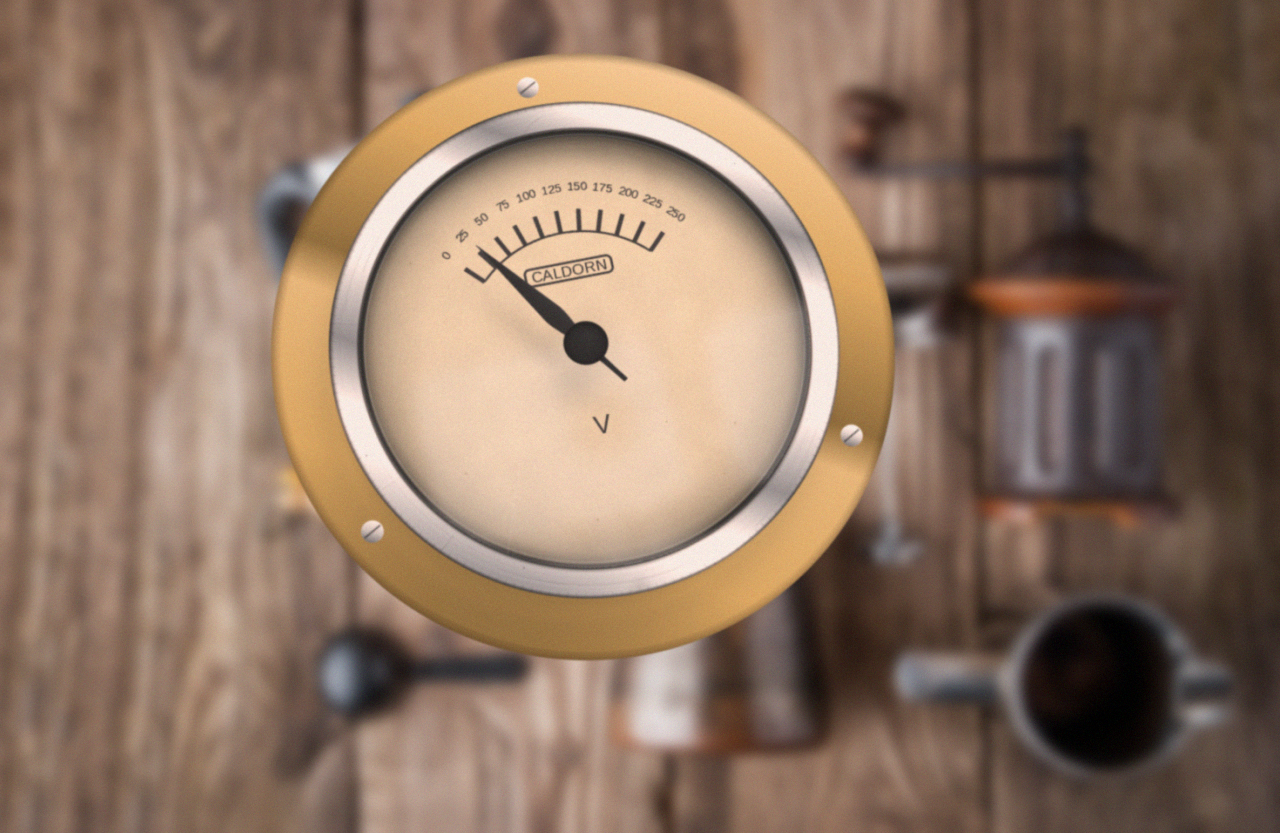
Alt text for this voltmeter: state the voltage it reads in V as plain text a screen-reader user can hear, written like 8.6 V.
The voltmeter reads 25 V
